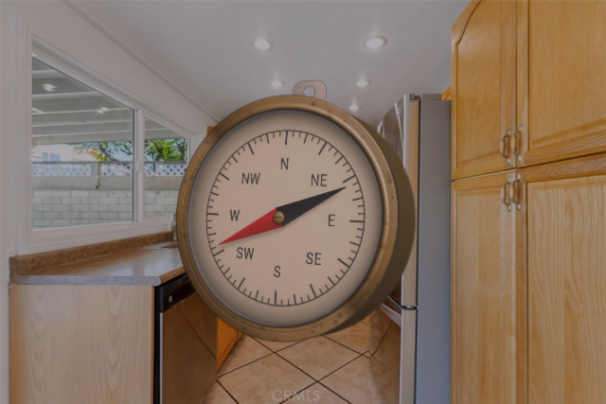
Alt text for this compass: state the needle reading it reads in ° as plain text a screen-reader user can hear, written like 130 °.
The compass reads 245 °
